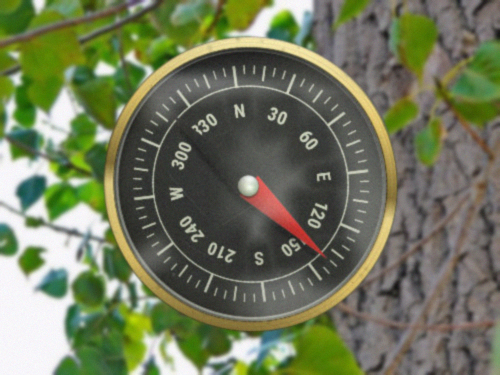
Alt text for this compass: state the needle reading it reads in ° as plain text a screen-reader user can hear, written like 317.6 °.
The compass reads 140 °
